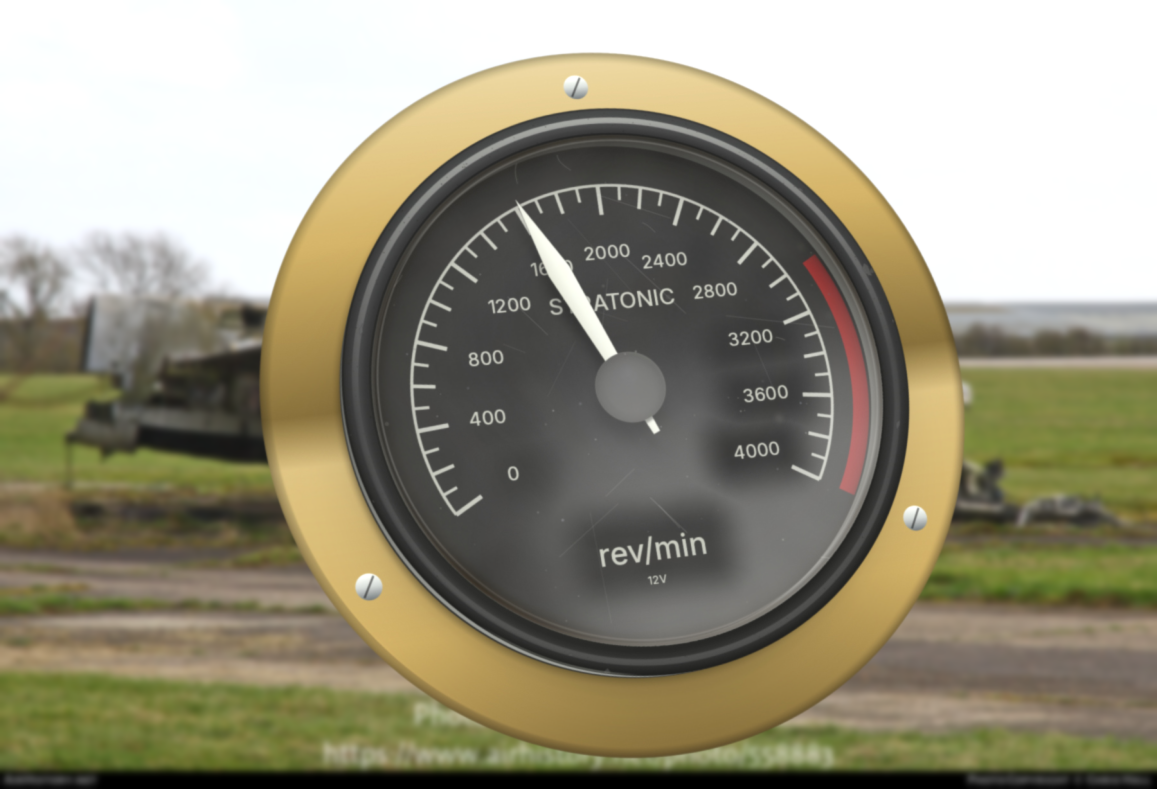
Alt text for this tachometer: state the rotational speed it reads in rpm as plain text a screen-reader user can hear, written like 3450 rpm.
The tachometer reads 1600 rpm
